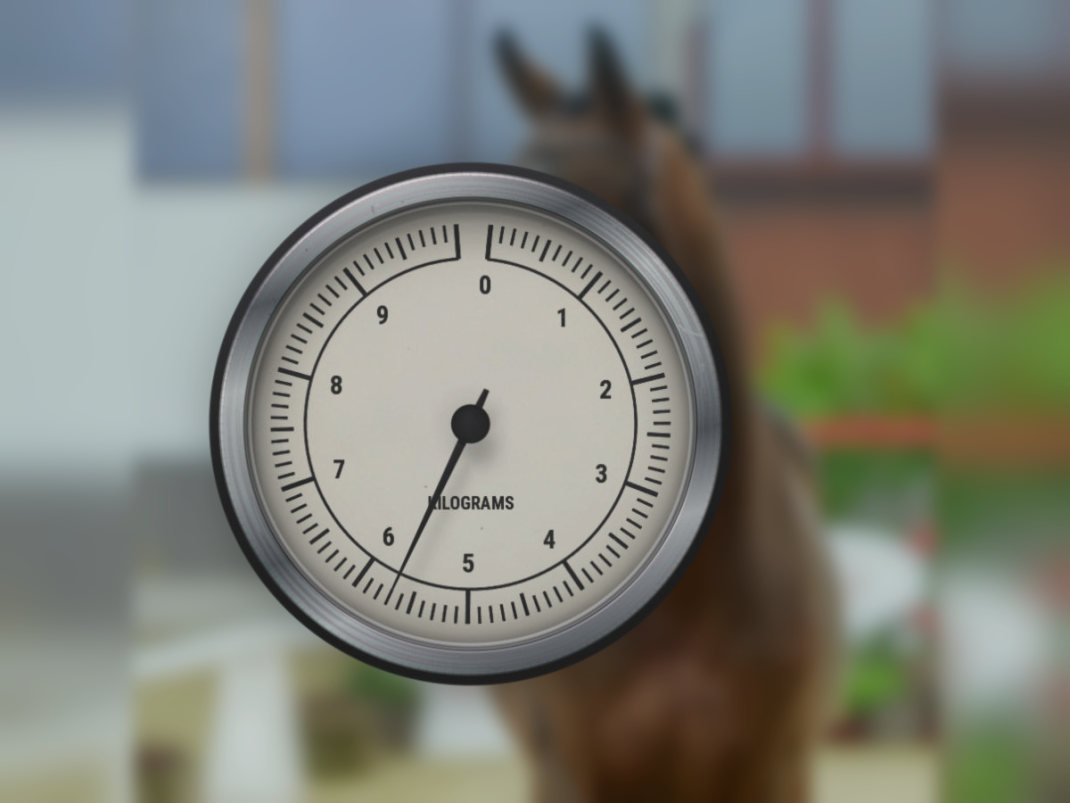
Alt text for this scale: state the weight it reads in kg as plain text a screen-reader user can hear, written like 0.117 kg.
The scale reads 5.7 kg
